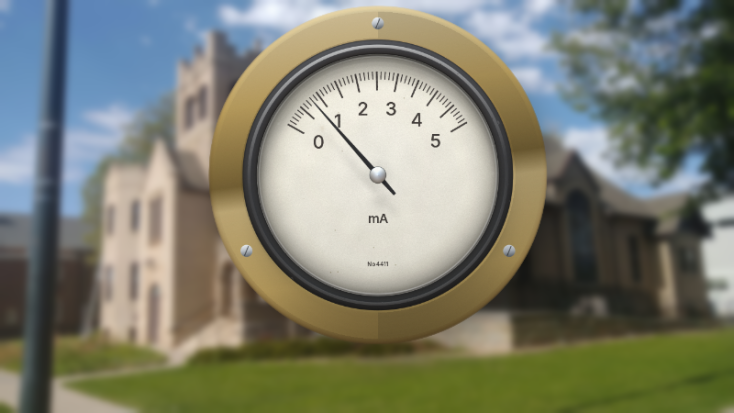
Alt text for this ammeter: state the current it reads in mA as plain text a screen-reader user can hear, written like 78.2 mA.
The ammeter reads 0.8 mA
